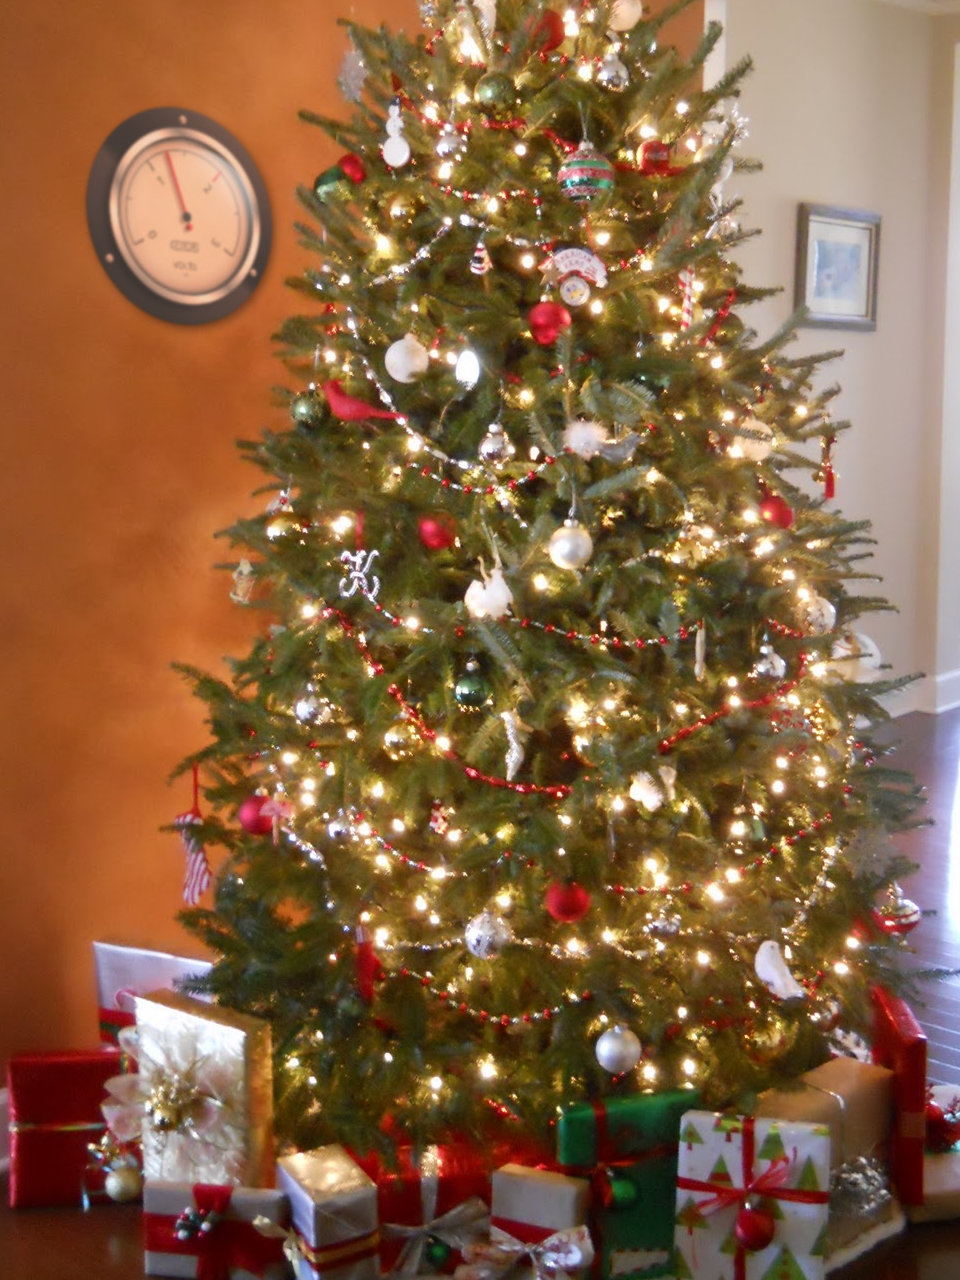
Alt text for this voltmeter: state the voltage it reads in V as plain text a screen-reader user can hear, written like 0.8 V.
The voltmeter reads 1.25 V
